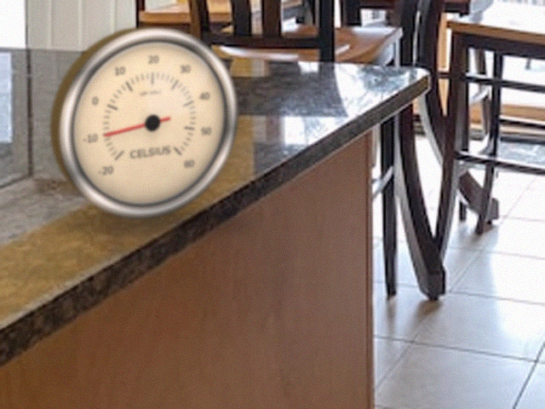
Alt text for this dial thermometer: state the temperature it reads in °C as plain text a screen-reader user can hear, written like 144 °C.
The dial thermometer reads -10 °C
